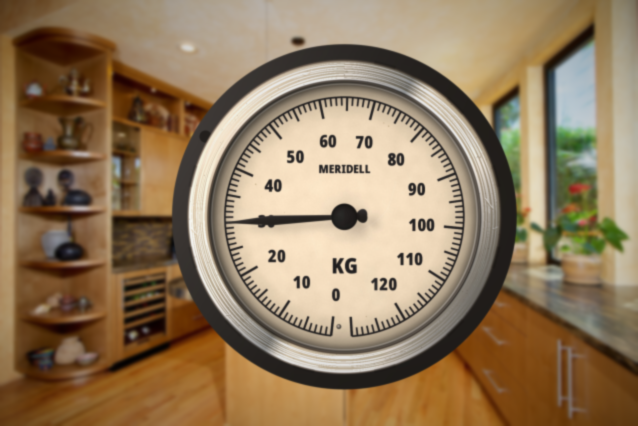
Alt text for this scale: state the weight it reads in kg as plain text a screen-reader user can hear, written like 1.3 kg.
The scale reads 30 kg
